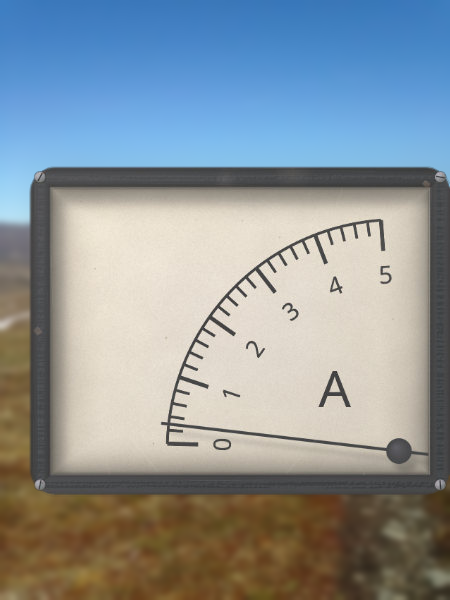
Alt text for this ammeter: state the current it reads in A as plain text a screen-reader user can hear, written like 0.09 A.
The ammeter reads 0.3 A
